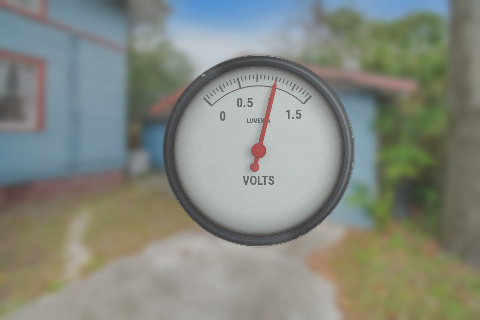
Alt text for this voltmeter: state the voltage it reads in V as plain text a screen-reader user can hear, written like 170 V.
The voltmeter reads 1 V
